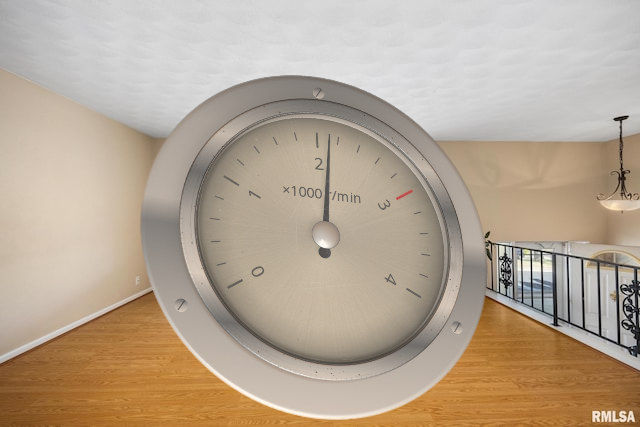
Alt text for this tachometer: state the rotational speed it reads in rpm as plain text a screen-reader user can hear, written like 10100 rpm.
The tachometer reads 2100 rpm
